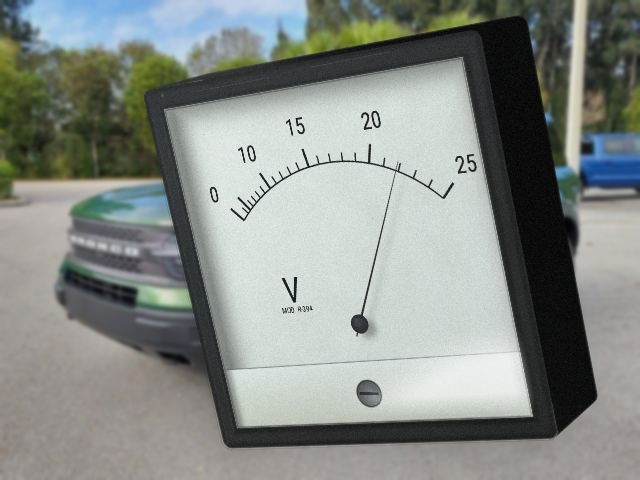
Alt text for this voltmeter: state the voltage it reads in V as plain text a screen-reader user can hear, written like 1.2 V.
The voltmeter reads 22 V
